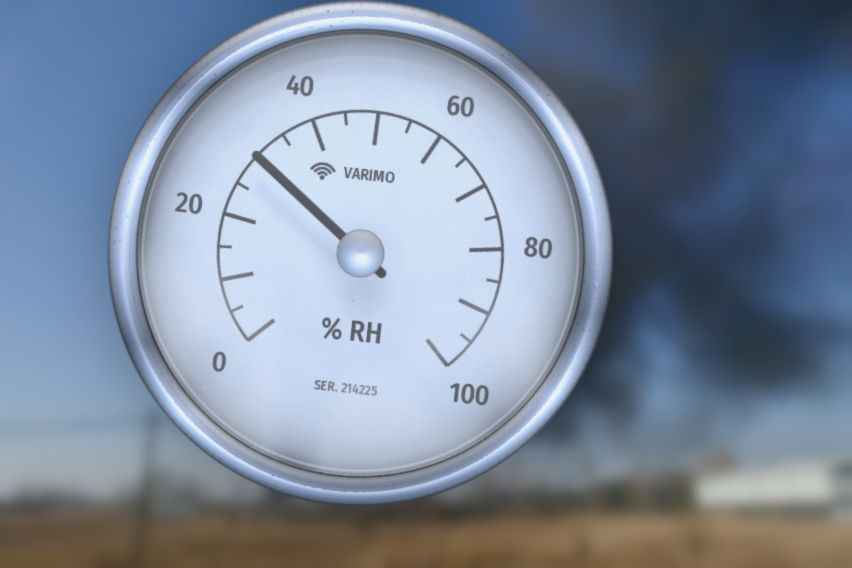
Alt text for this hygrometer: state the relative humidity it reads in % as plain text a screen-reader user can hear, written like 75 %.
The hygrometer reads 30 %
